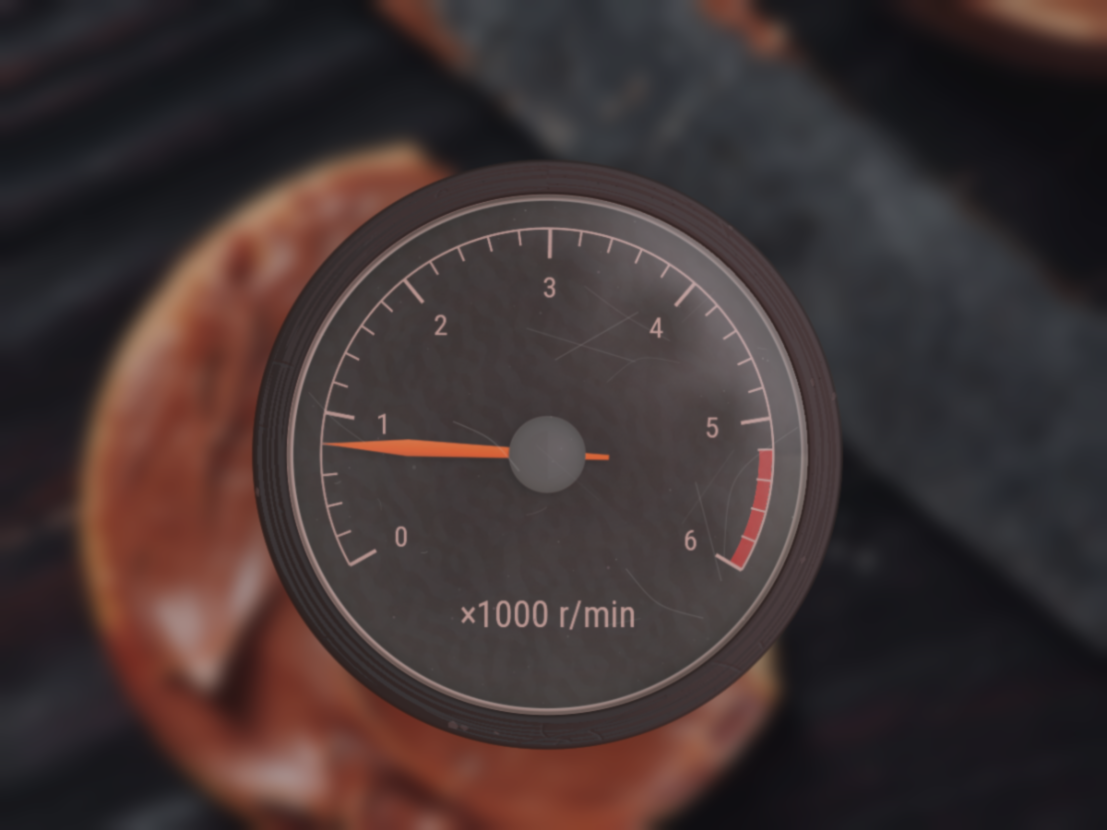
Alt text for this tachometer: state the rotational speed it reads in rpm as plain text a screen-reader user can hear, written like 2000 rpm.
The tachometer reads 800 rpm
